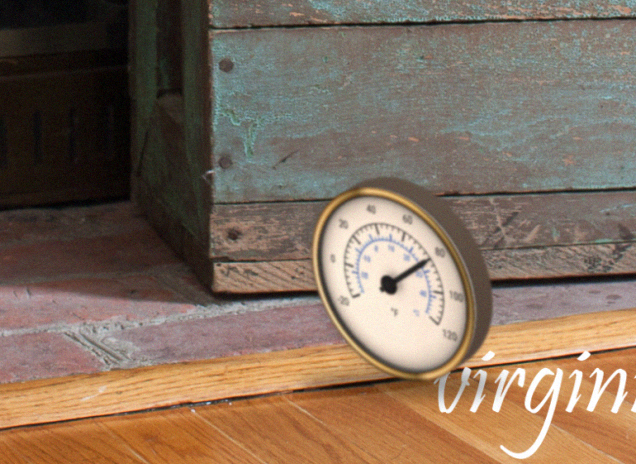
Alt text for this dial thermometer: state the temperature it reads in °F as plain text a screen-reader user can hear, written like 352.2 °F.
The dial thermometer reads 80 °F
